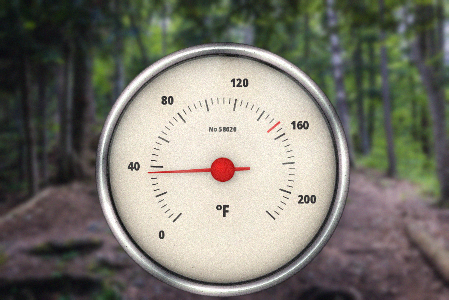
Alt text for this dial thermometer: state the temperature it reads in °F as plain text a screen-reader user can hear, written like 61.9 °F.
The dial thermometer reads 36 °F
